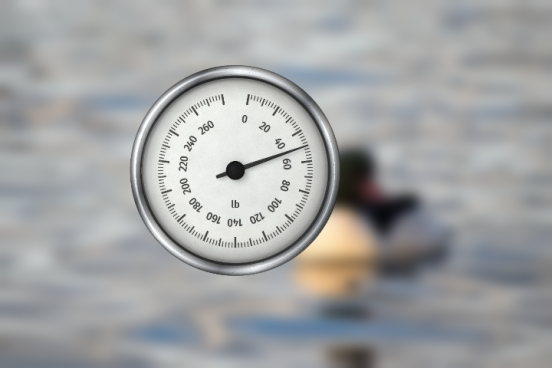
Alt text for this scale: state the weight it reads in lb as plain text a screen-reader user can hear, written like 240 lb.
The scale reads 50 lb
